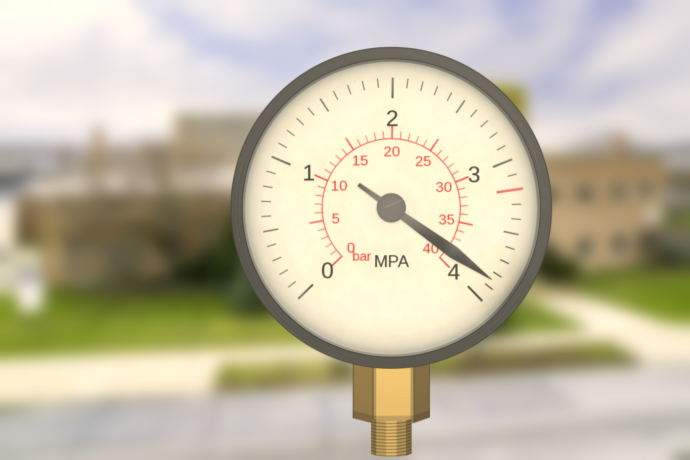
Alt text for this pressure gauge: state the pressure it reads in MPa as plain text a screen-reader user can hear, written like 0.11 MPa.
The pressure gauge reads 3.85 MPa
